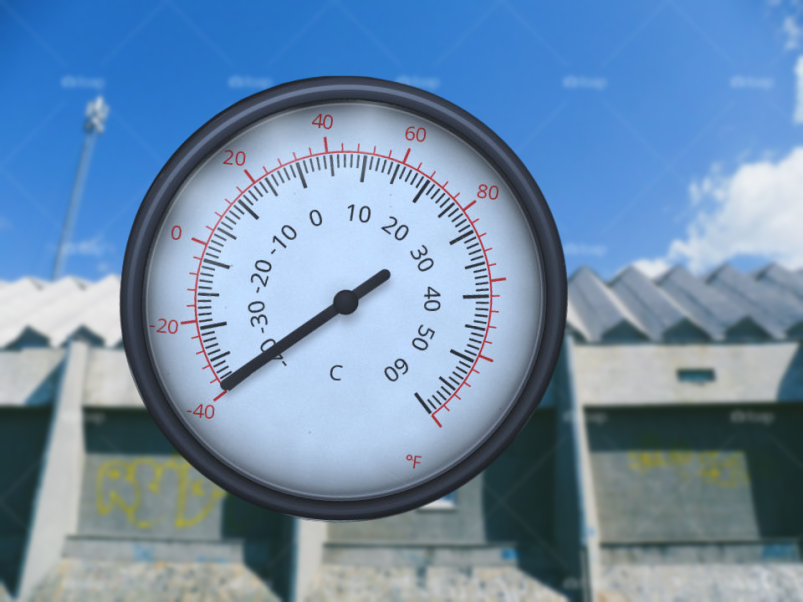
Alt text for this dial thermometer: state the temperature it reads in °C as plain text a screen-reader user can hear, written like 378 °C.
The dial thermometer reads -39 °C
